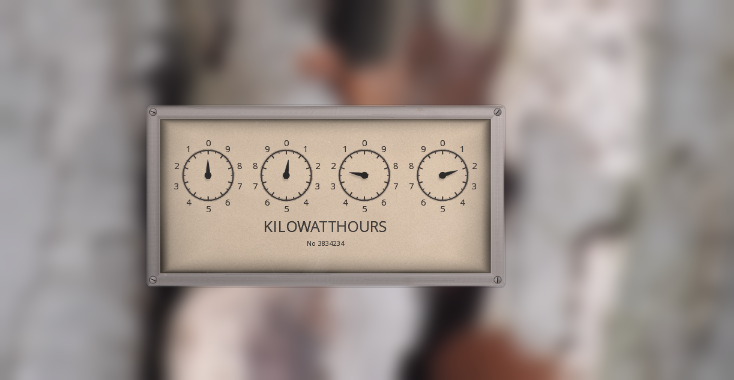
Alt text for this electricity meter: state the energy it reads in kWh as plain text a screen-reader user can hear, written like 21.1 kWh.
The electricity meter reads 22 kWh
